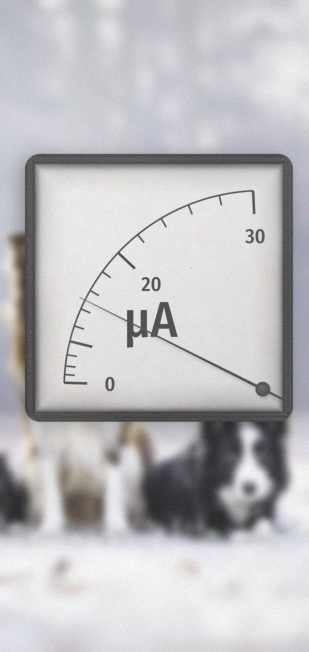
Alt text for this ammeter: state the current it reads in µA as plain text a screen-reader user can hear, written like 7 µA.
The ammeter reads 15 µA
